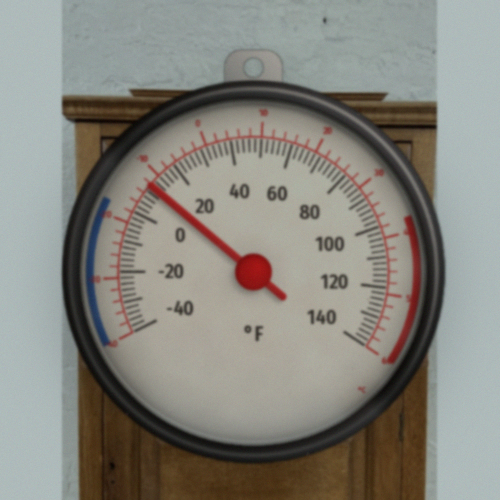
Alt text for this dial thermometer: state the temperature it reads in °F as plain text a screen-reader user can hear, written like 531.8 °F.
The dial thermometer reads 10 °F
